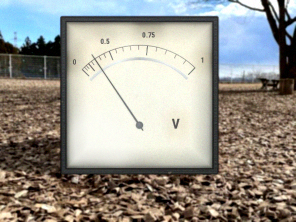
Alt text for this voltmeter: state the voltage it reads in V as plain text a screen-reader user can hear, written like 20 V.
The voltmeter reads 0.35 V
